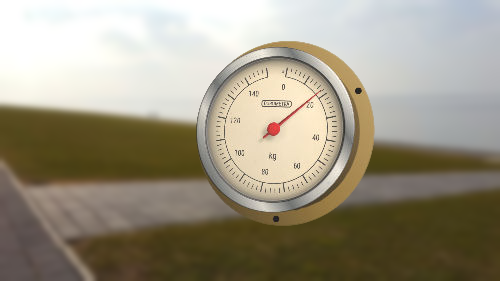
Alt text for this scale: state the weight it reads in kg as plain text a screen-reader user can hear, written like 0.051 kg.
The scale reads 18 kg
